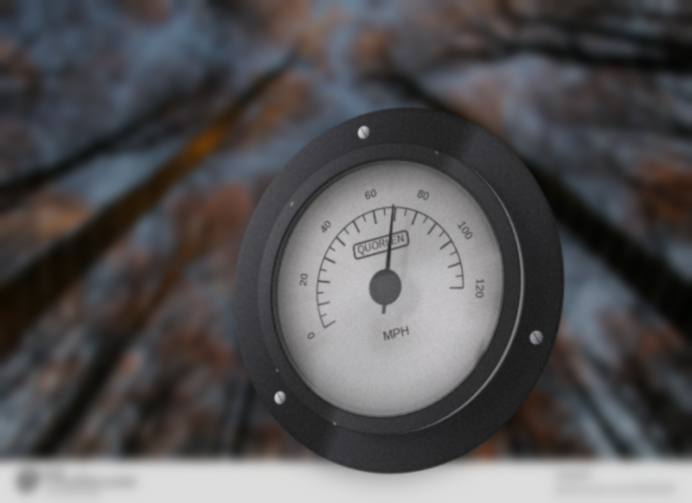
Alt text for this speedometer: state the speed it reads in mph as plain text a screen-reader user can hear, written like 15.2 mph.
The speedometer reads 70 mph
